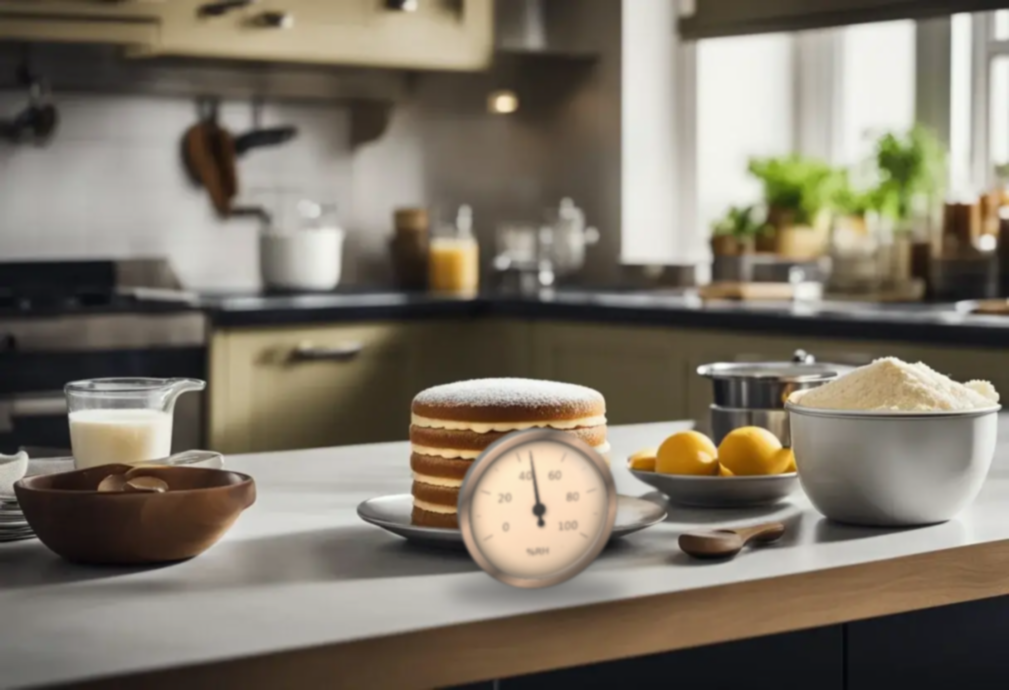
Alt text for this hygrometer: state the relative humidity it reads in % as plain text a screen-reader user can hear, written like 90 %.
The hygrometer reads 45 %
